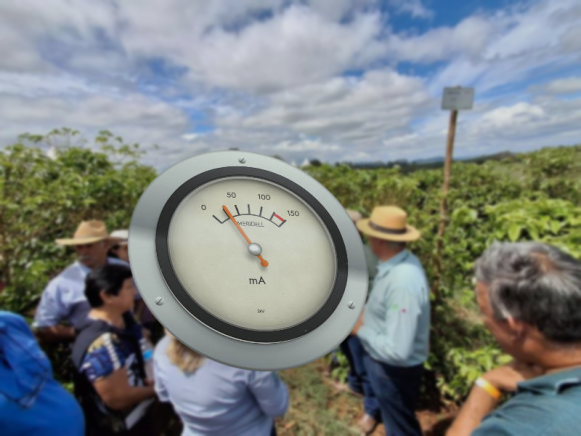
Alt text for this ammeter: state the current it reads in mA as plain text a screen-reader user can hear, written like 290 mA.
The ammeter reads 25 mA
